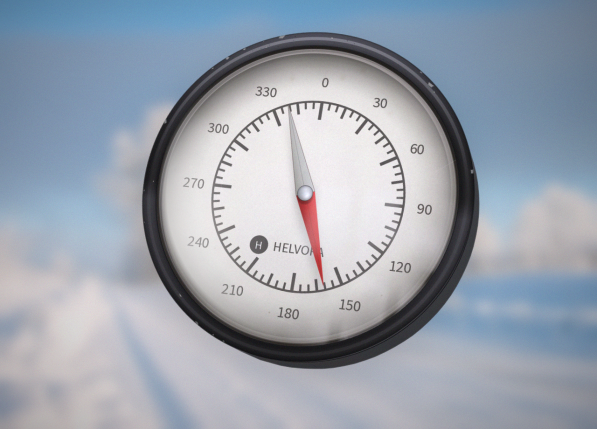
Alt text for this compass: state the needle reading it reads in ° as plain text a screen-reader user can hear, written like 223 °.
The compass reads 160 °
